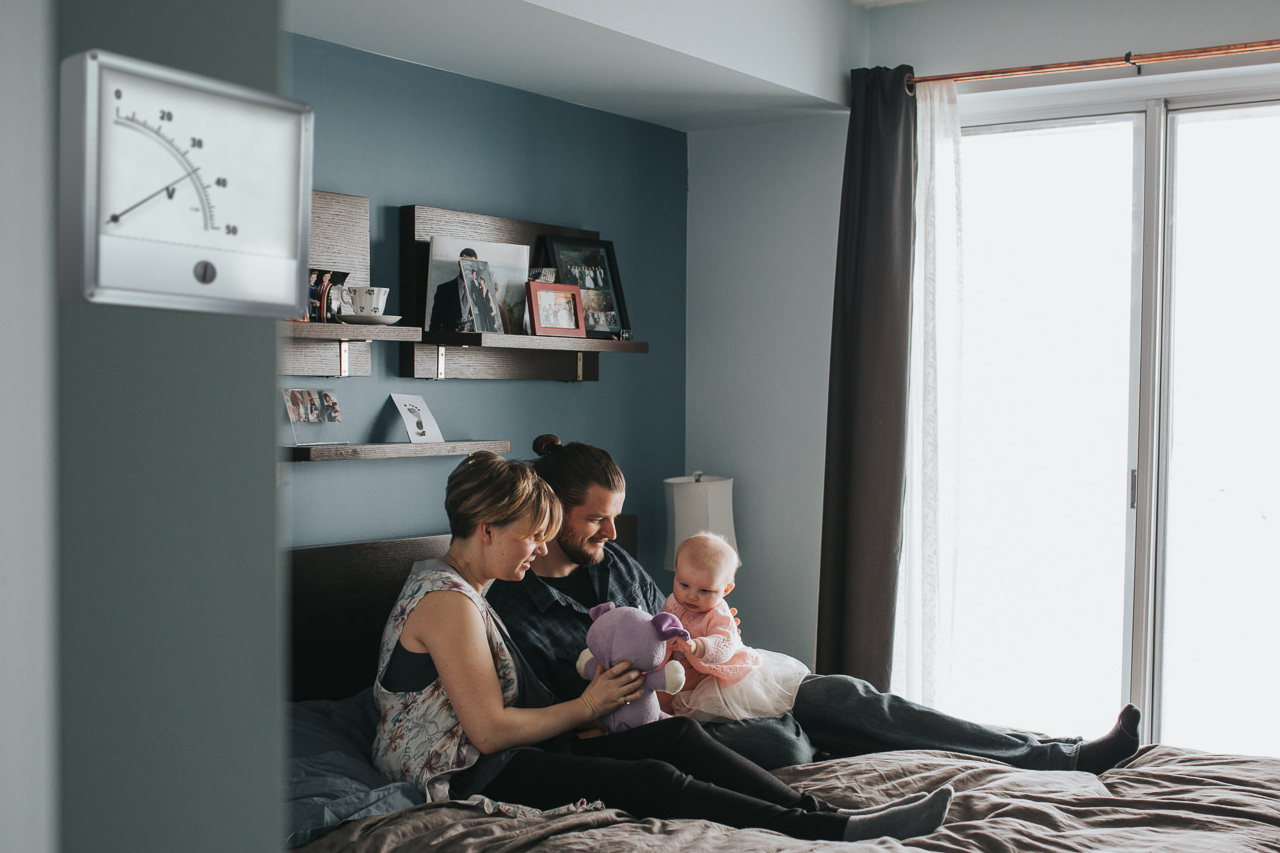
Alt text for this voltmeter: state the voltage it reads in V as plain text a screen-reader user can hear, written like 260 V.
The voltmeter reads 35 V
